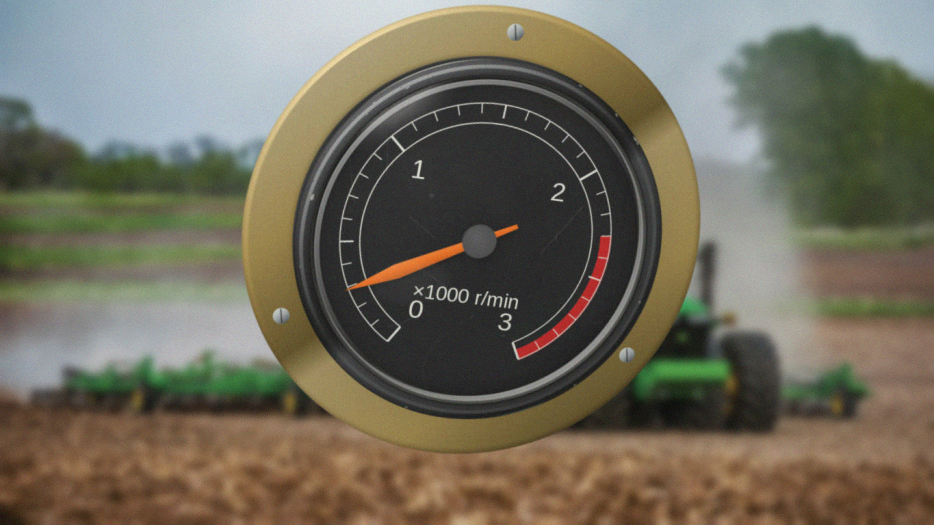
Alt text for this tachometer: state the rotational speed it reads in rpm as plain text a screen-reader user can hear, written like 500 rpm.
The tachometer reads 300 rpm
